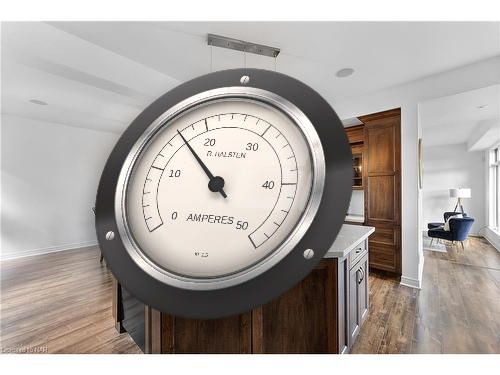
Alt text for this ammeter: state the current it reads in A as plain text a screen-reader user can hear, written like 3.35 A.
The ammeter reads 16 A
